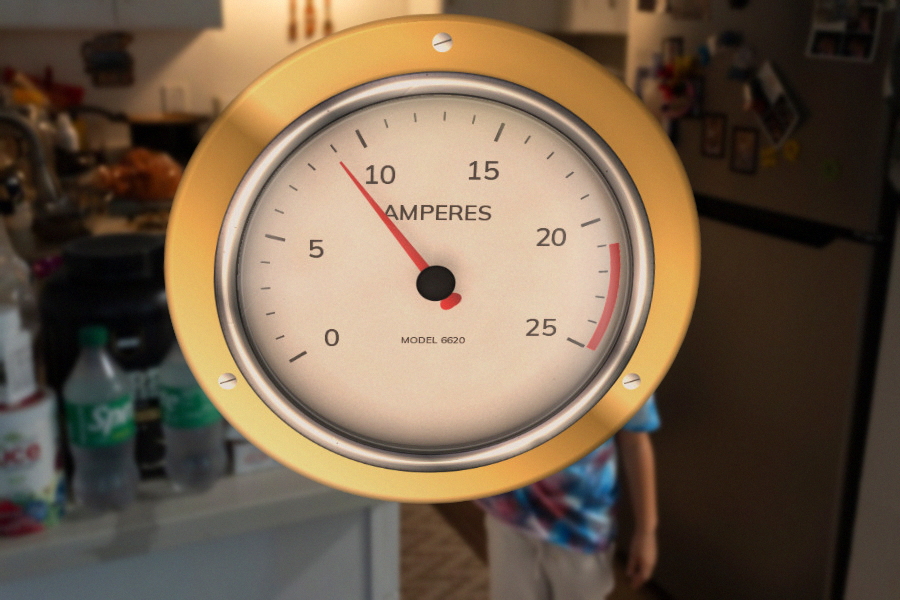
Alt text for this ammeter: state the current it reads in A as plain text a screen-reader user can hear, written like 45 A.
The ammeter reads 9 A
